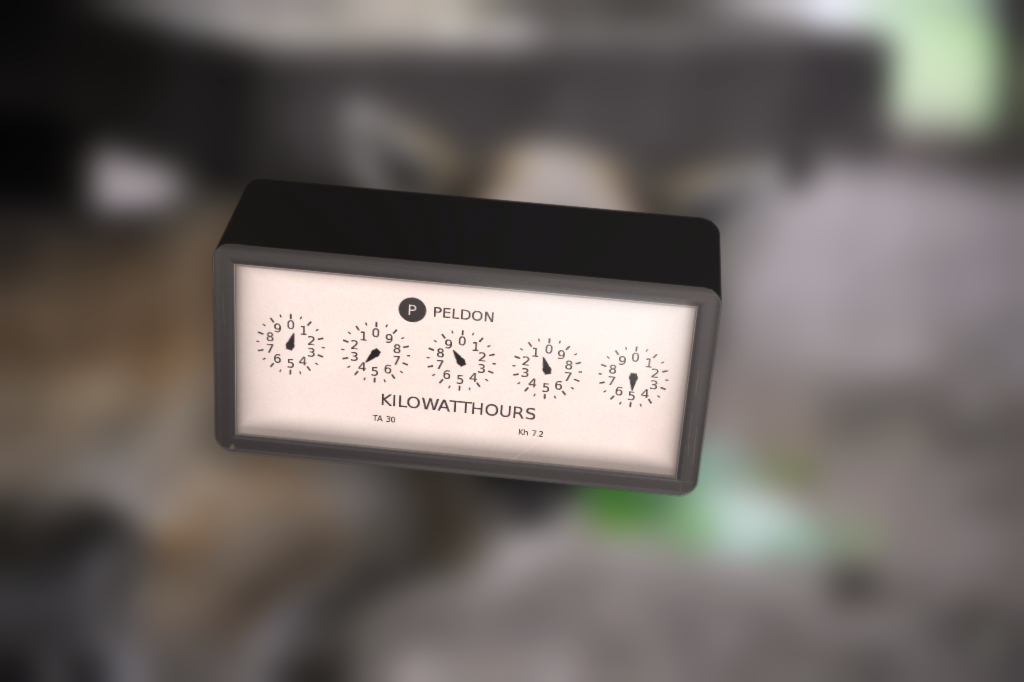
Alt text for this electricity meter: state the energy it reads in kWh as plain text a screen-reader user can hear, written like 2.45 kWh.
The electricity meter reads 3905 kWh
